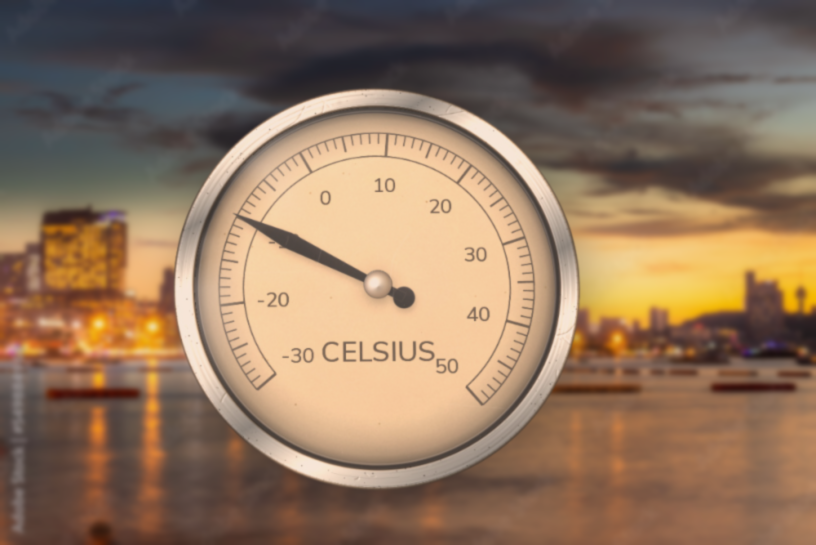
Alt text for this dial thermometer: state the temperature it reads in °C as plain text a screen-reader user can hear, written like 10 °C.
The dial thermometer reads -10 °C
